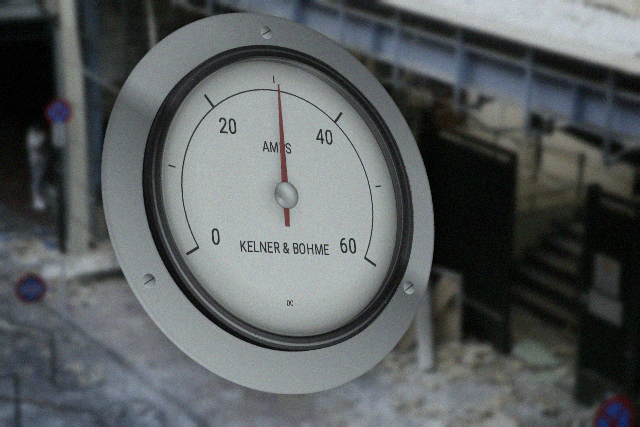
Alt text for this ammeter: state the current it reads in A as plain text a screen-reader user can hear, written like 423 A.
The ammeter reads 30 A
